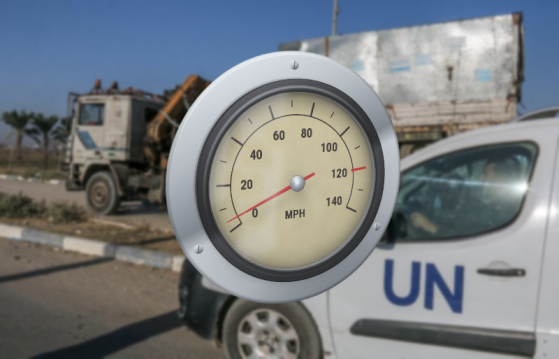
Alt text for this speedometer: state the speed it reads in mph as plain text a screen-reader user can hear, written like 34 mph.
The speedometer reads 5 mph
